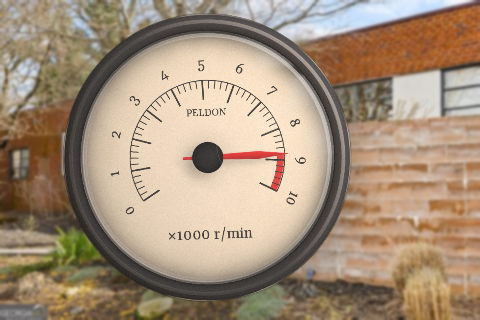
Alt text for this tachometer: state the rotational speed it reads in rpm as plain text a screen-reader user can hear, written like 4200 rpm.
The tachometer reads 8800 rpm
